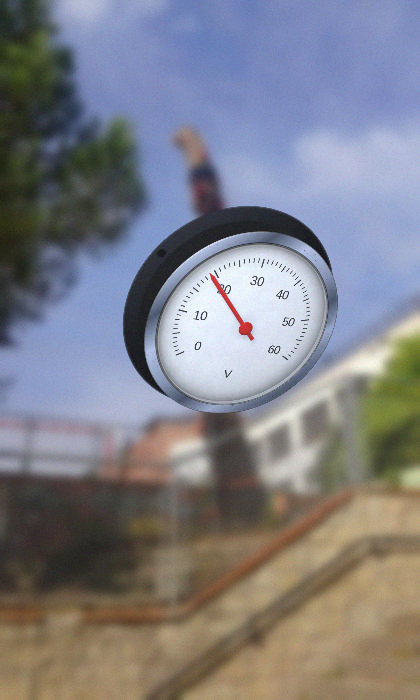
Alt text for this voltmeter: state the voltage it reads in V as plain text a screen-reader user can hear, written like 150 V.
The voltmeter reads 19 V
